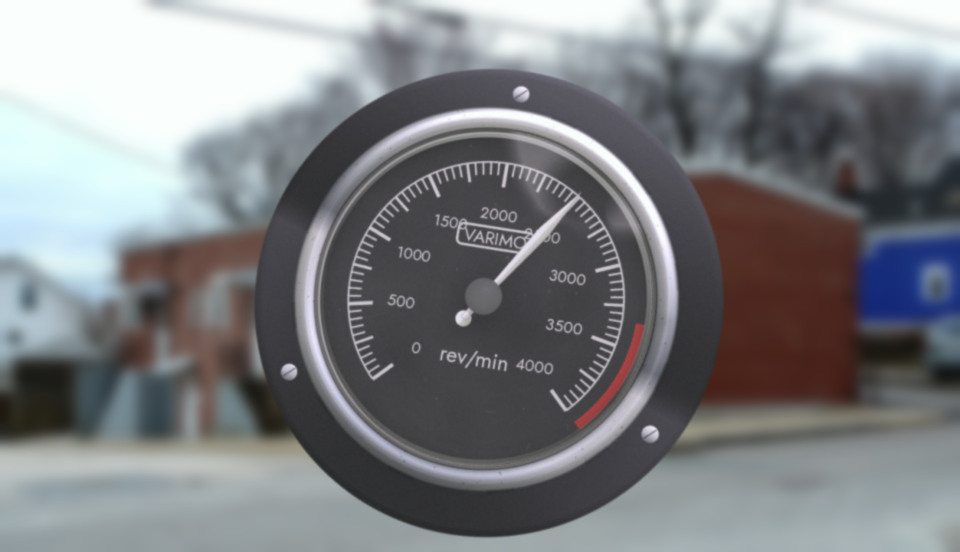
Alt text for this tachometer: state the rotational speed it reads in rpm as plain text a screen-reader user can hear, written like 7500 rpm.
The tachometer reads 2500 rpm
